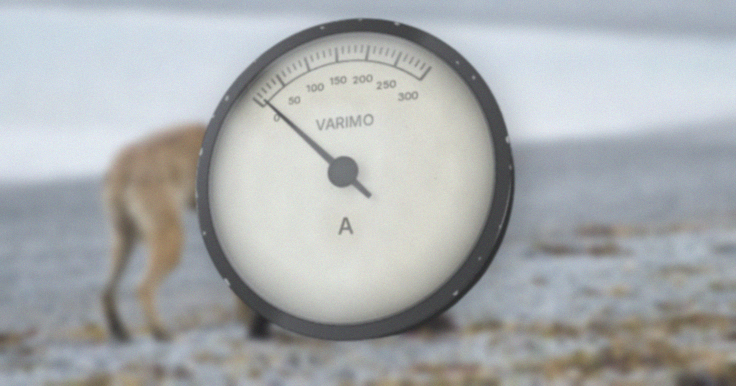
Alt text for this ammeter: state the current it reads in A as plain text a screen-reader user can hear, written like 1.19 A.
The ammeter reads 10 A
